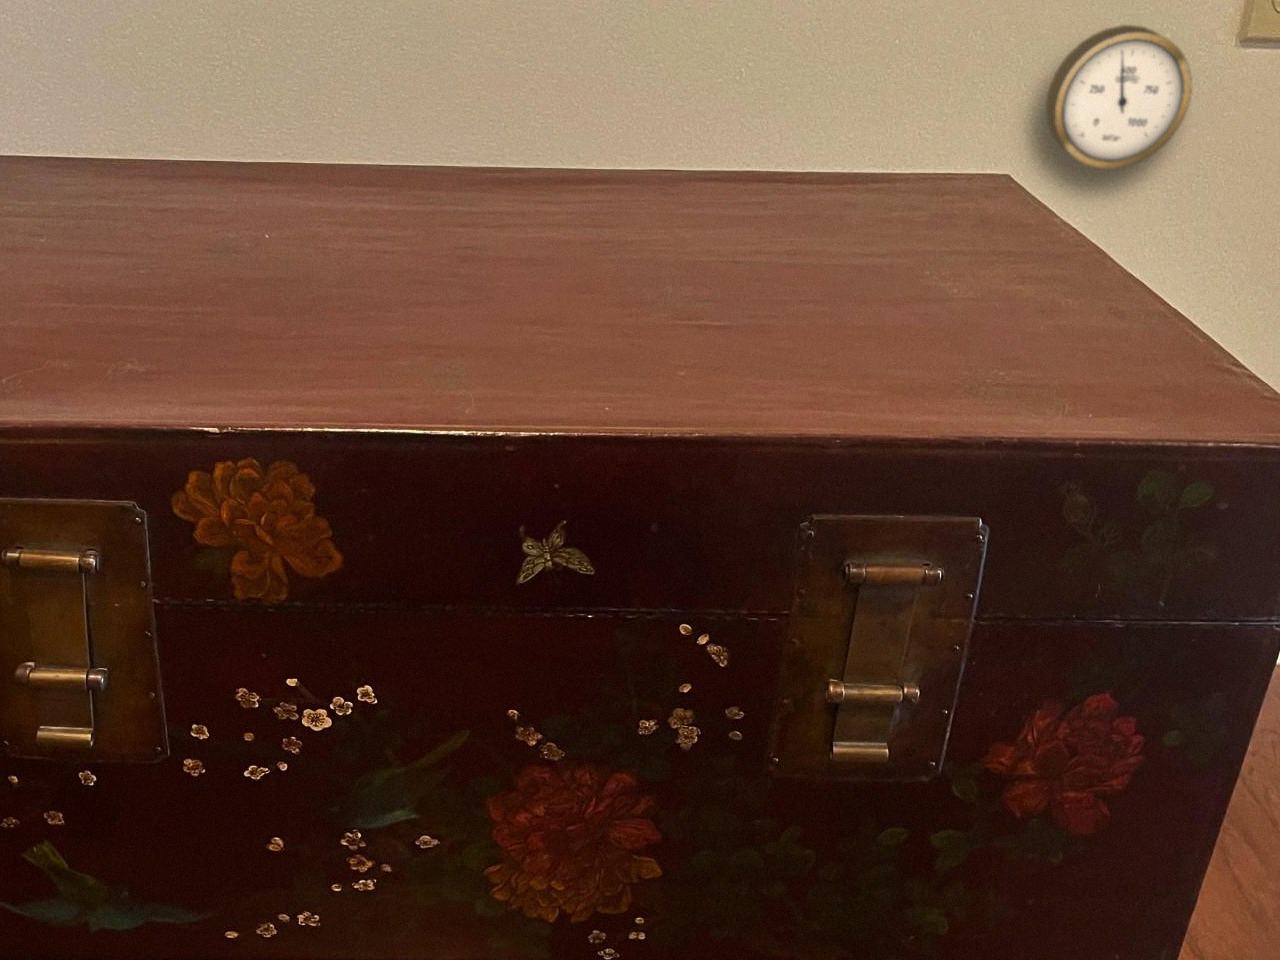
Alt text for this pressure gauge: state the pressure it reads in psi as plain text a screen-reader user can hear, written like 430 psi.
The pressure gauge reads 450 psi
